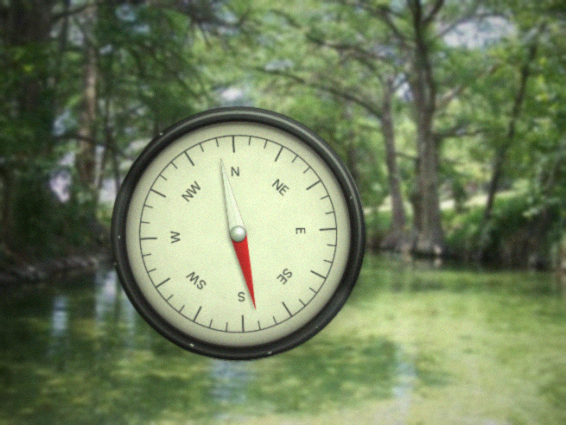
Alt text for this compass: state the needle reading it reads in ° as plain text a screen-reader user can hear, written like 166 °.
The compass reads 170 °
